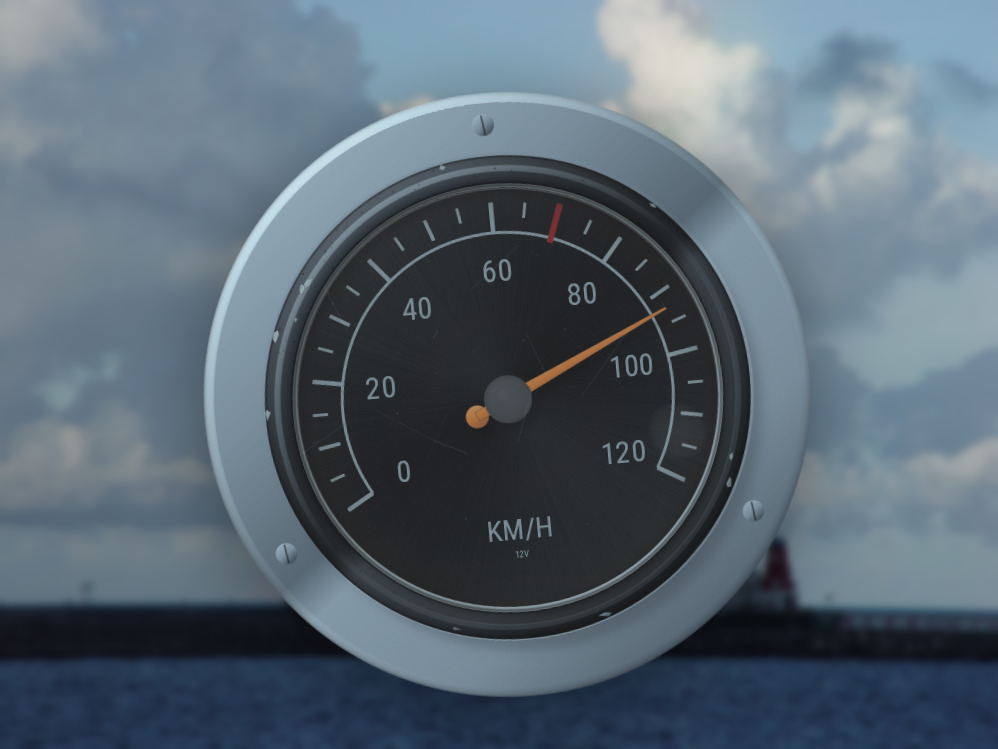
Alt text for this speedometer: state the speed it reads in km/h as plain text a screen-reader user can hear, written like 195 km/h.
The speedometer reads 92.5 km/h
